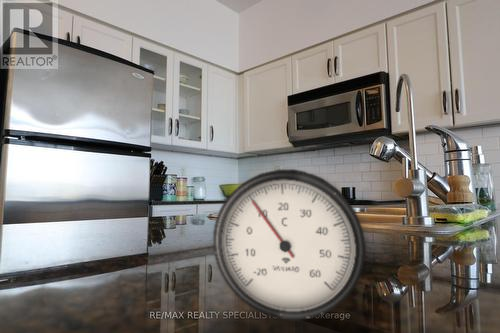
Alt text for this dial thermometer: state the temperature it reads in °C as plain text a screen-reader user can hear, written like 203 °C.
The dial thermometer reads 10 °C
